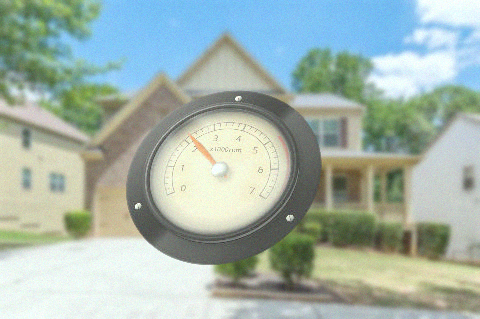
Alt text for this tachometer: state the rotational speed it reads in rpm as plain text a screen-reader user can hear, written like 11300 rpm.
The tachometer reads 2200 rpm
